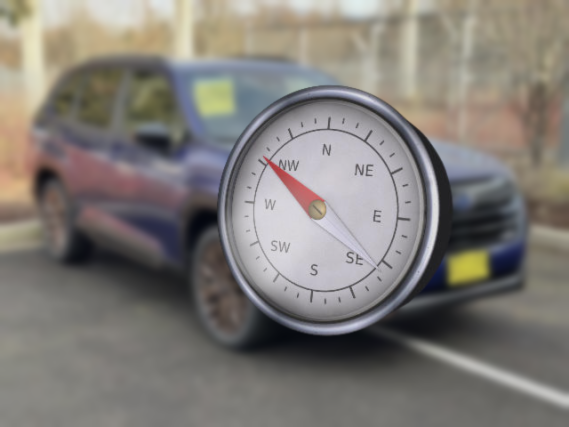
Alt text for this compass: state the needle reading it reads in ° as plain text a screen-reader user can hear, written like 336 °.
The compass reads 305 °
